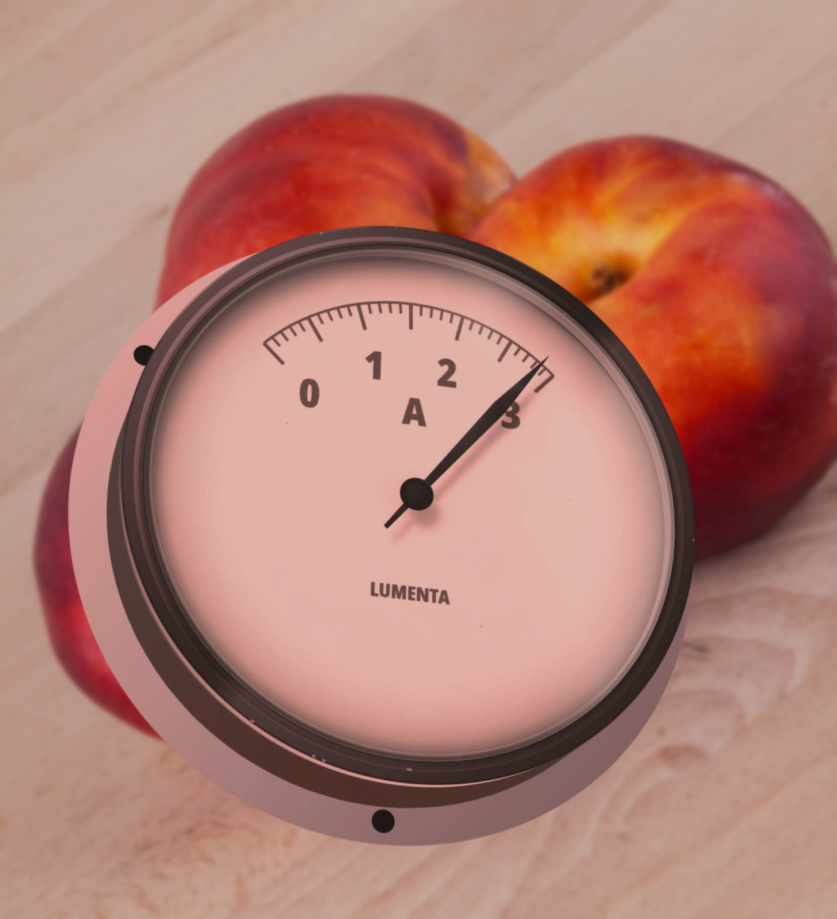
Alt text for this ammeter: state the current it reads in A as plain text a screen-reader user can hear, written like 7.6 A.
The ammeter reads 2.85 A
